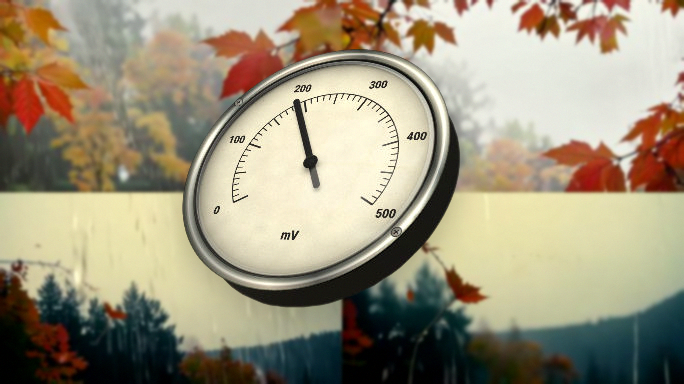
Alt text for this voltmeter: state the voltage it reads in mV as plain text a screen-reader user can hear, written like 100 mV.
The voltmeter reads 190 mV
